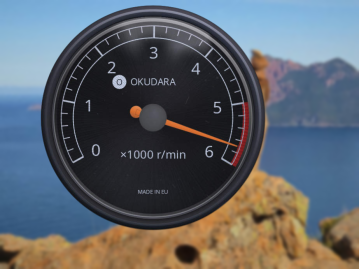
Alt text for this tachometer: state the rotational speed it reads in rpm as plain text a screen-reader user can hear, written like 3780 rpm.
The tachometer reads 5700 rpm
